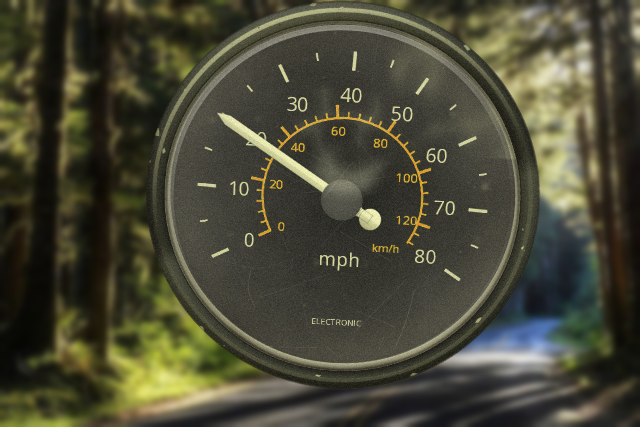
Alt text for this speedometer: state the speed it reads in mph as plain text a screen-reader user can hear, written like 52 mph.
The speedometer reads 20 mph
